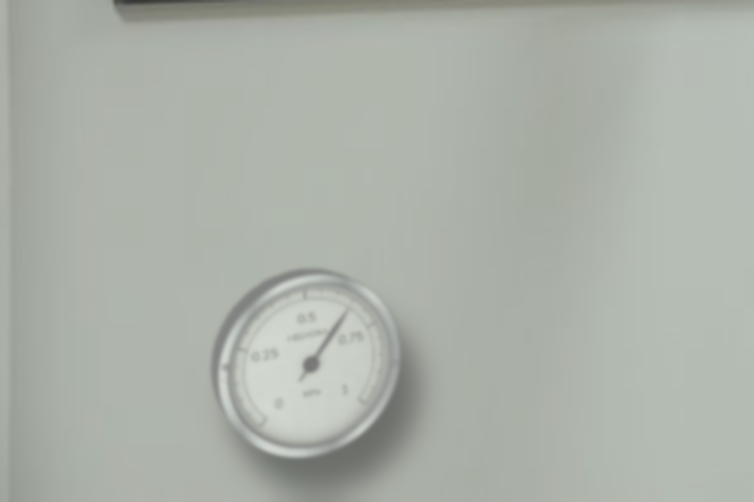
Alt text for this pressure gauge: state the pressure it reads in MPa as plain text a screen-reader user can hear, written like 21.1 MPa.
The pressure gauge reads 0.65 MPa
